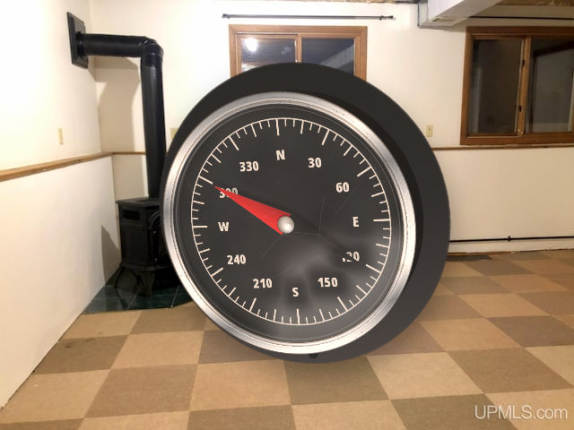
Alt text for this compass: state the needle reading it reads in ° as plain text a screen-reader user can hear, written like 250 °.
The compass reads 300 °
